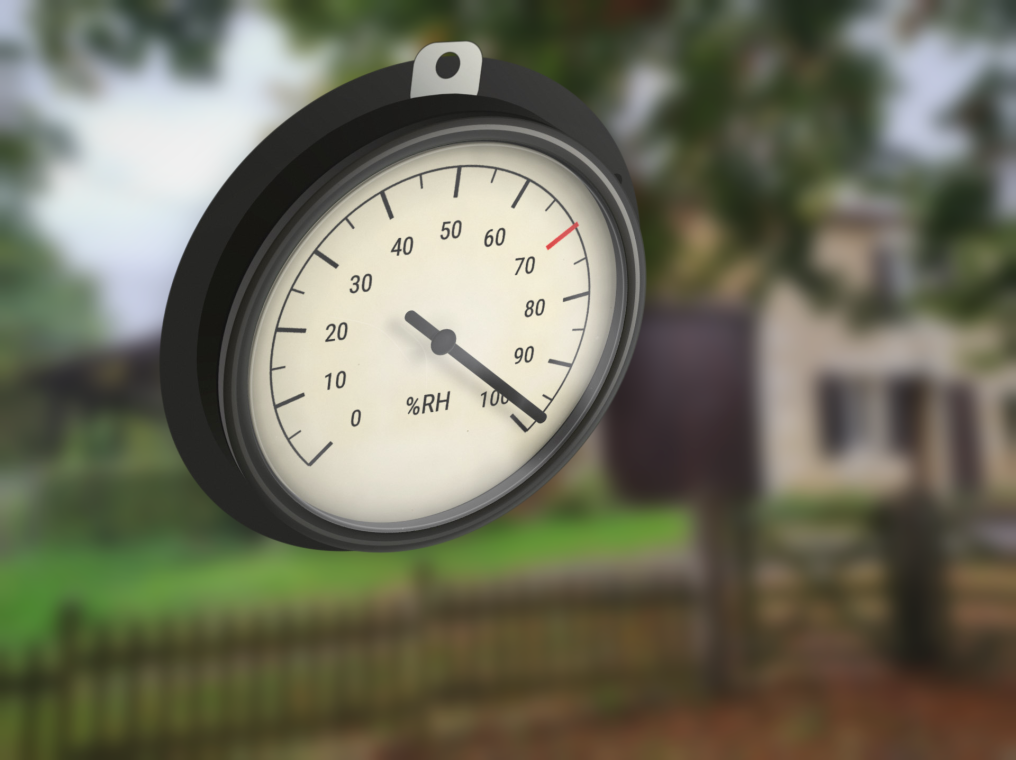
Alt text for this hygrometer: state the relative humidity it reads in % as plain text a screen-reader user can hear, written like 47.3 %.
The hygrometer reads 97.5 %
